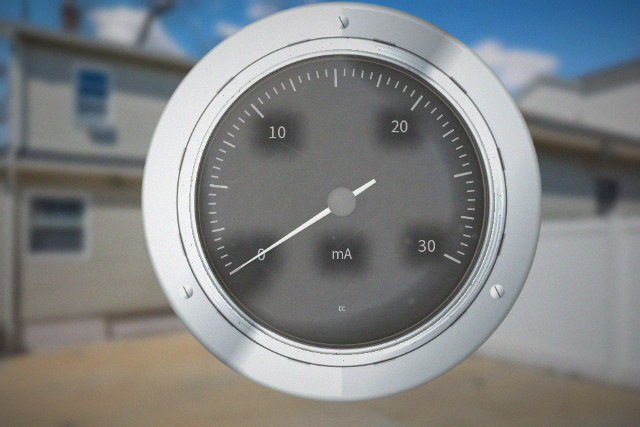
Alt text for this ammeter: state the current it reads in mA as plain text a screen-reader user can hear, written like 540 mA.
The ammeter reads 0 mA
